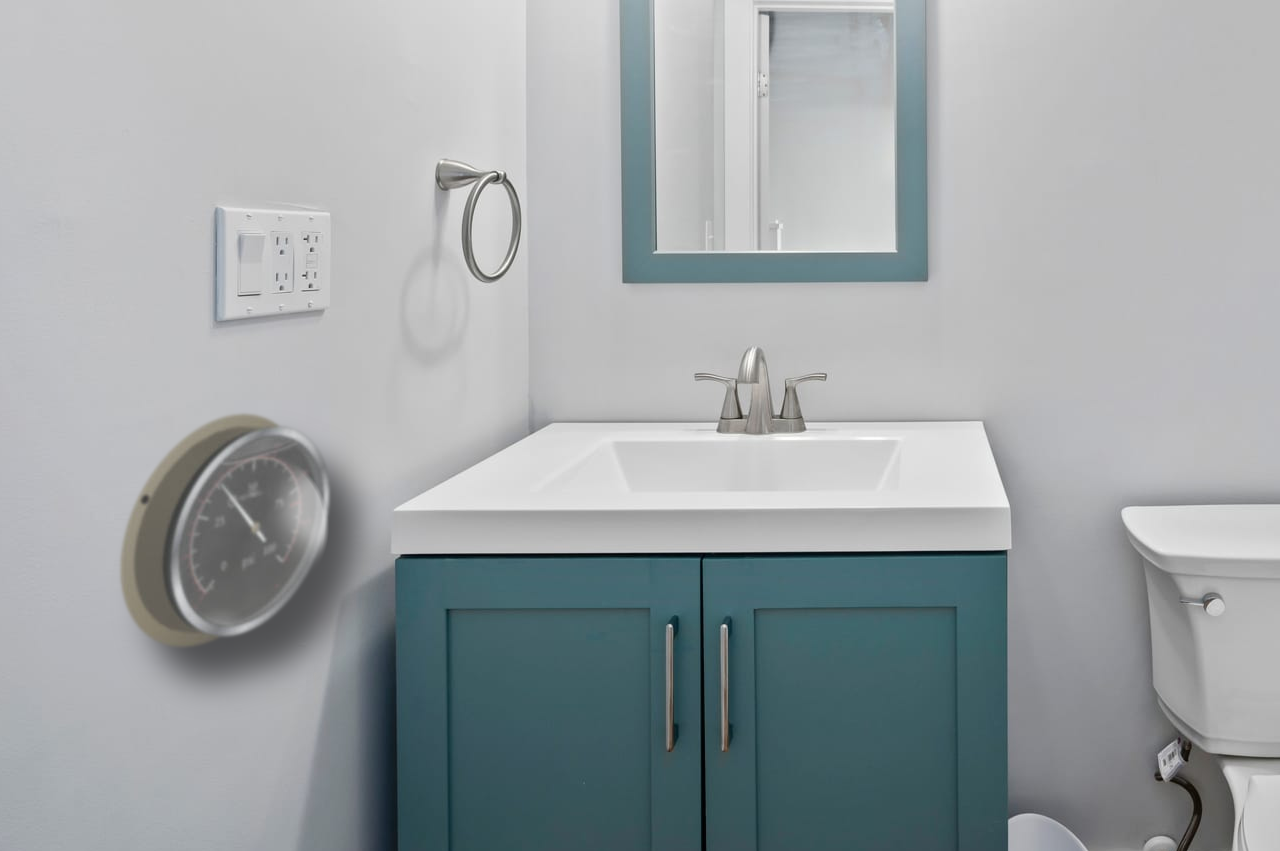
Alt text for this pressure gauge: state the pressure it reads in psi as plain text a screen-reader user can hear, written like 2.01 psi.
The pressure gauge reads 35 psi
